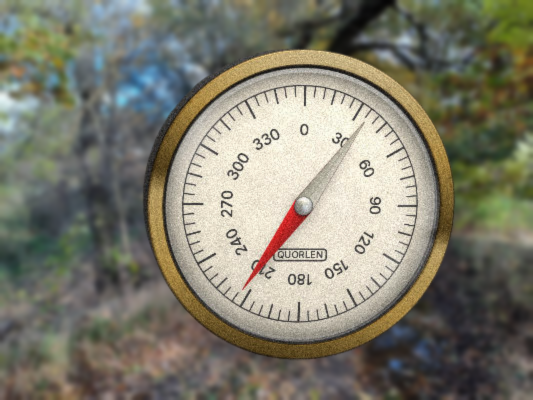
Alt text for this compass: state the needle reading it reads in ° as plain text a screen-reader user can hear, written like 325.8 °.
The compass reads 215 °
